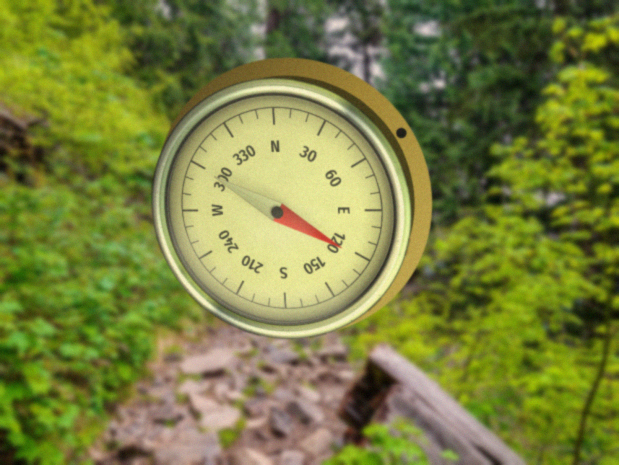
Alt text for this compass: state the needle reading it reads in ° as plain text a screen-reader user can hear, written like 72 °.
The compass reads 120 °
